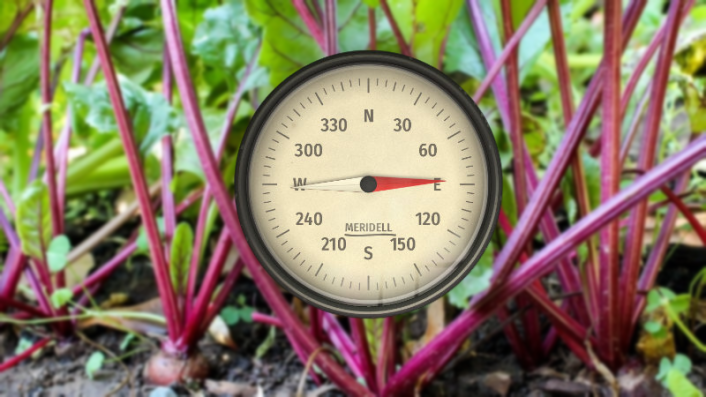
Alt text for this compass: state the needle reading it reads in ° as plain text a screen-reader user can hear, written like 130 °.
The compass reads 87.5 °
